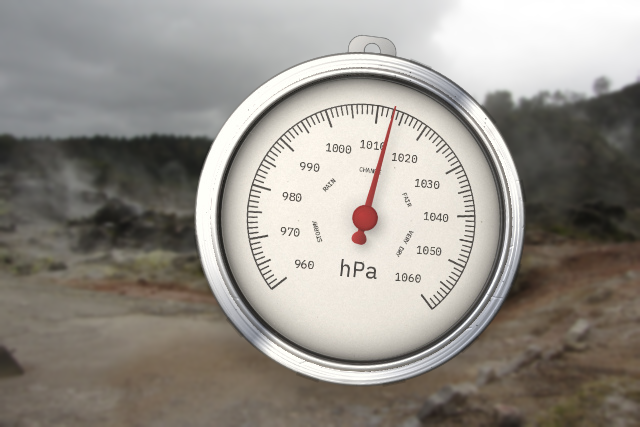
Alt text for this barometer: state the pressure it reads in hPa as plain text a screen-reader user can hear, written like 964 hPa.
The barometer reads 1013 hPa
